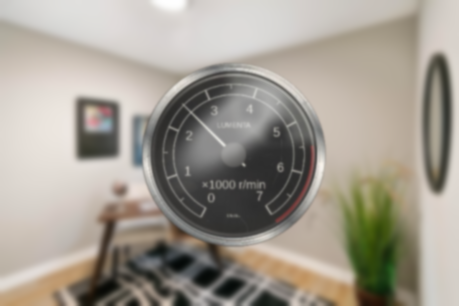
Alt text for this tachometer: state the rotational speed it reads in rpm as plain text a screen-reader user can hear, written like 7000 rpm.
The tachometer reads 2500 rpm
